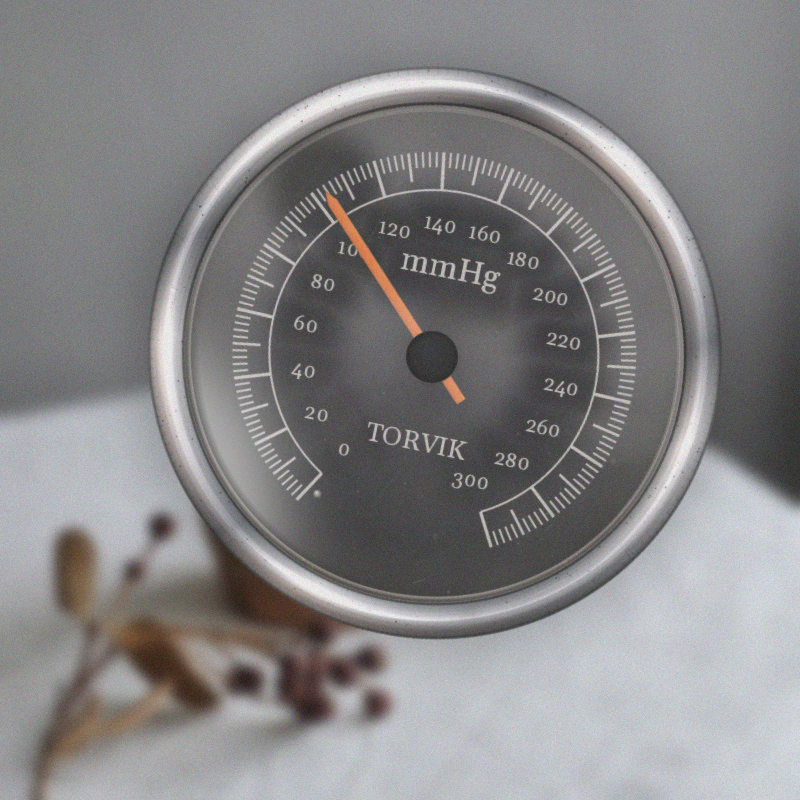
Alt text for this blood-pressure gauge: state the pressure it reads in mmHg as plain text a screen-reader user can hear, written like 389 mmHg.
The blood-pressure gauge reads 104 mmHg
